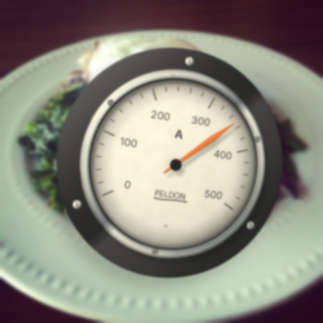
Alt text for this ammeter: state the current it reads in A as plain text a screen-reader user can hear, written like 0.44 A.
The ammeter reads 350 A
